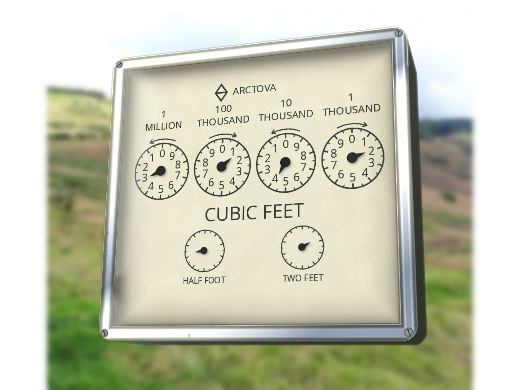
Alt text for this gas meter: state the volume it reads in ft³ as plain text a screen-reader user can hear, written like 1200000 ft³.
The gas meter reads 314200 ft³
